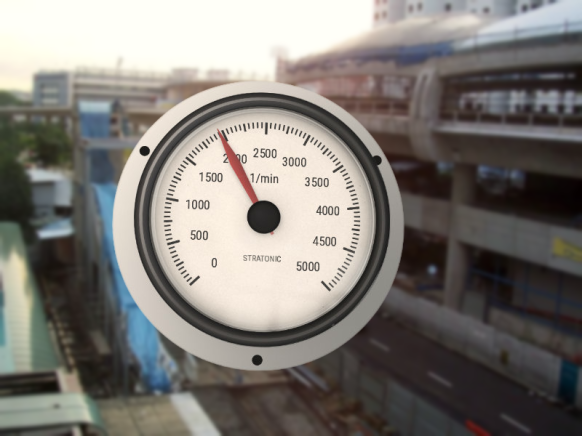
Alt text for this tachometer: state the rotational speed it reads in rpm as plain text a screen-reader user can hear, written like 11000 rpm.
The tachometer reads 1950 rpm
